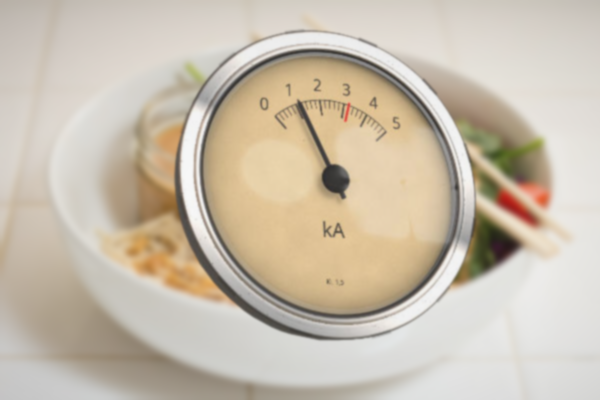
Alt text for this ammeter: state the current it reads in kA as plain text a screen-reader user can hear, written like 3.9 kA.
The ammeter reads 1 kA
